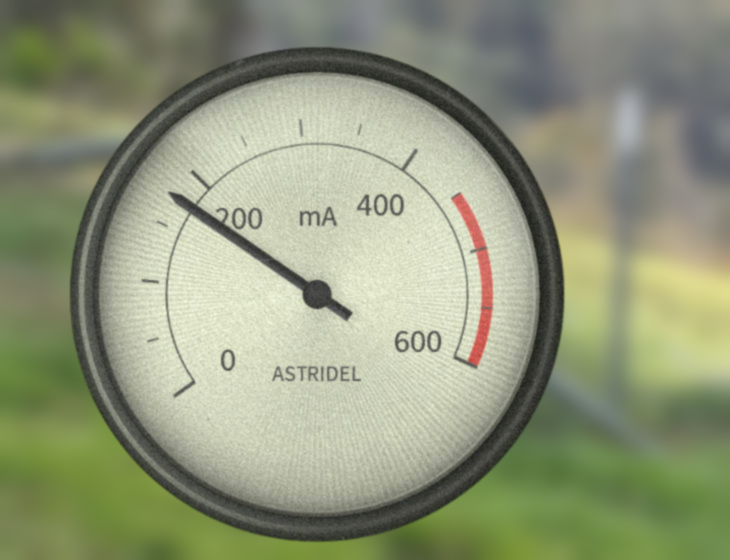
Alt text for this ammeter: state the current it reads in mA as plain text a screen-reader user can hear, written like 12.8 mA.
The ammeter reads 175 mA
